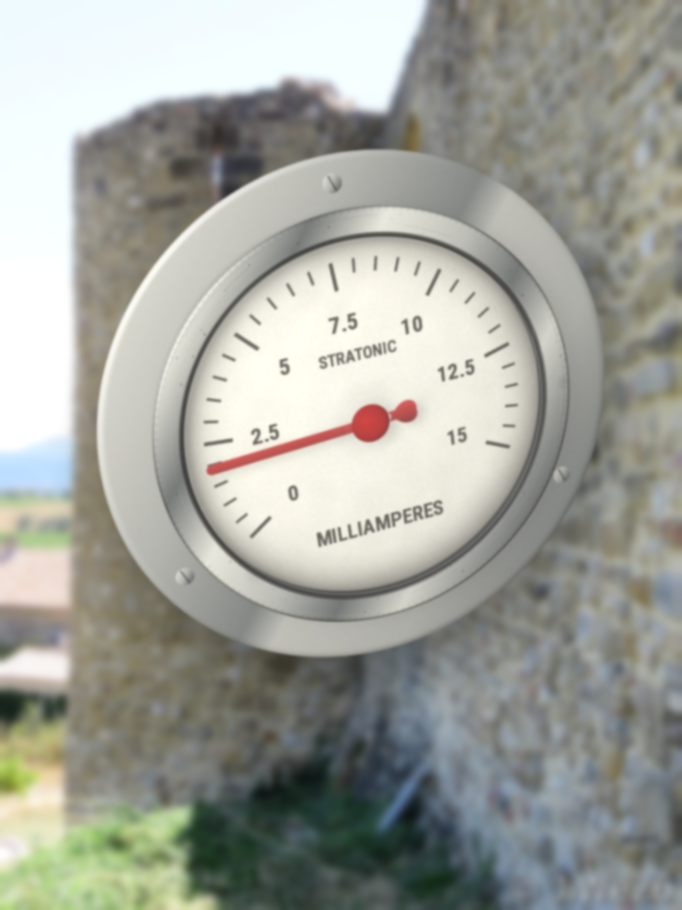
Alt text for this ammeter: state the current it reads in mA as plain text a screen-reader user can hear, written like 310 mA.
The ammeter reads 2 mA
